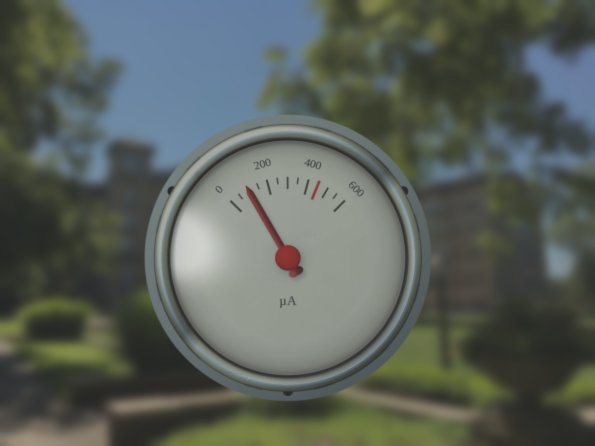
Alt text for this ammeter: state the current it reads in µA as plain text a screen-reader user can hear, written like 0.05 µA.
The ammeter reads 100 µA
